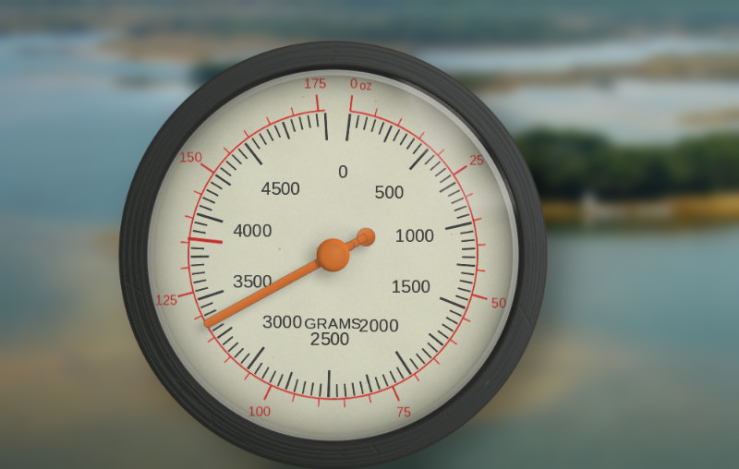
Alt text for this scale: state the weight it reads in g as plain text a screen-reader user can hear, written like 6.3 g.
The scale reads 3350 g
